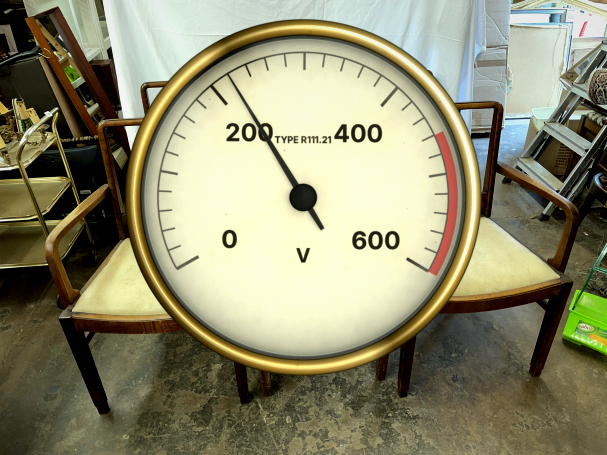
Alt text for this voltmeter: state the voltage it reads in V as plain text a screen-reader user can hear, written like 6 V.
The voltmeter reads 220 V
